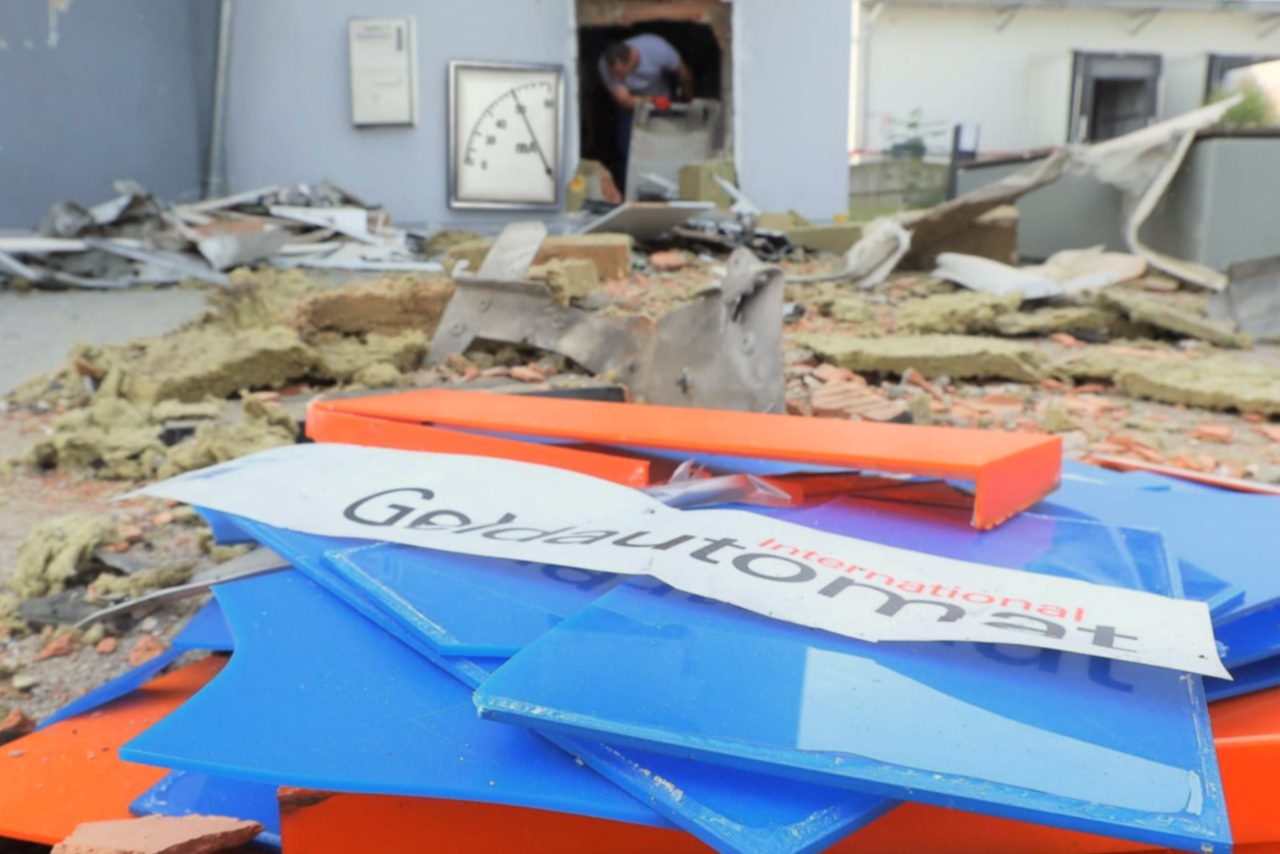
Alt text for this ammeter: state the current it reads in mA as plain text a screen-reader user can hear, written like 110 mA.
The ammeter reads 50 mA
